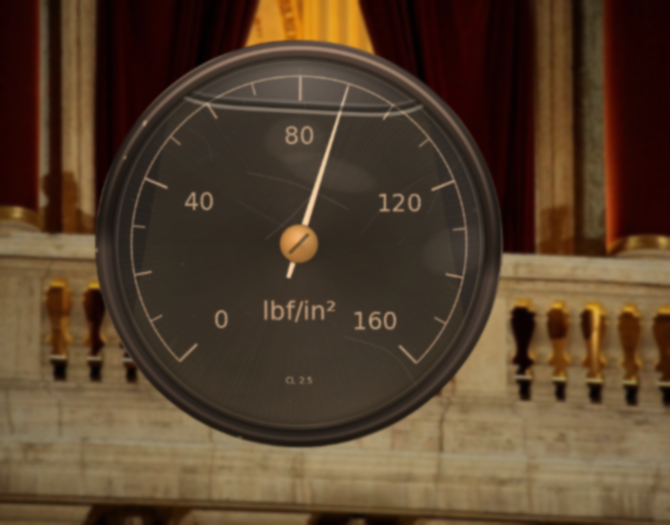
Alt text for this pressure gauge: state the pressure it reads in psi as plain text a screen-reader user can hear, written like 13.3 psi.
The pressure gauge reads 90 psi
